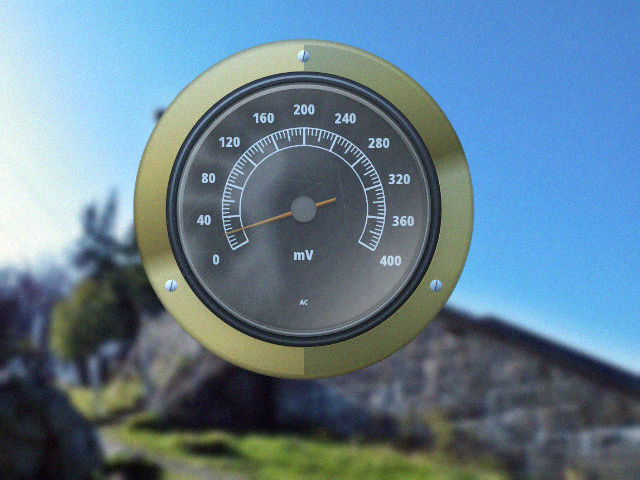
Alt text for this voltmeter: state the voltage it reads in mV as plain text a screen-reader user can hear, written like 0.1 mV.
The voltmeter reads 20 mV
